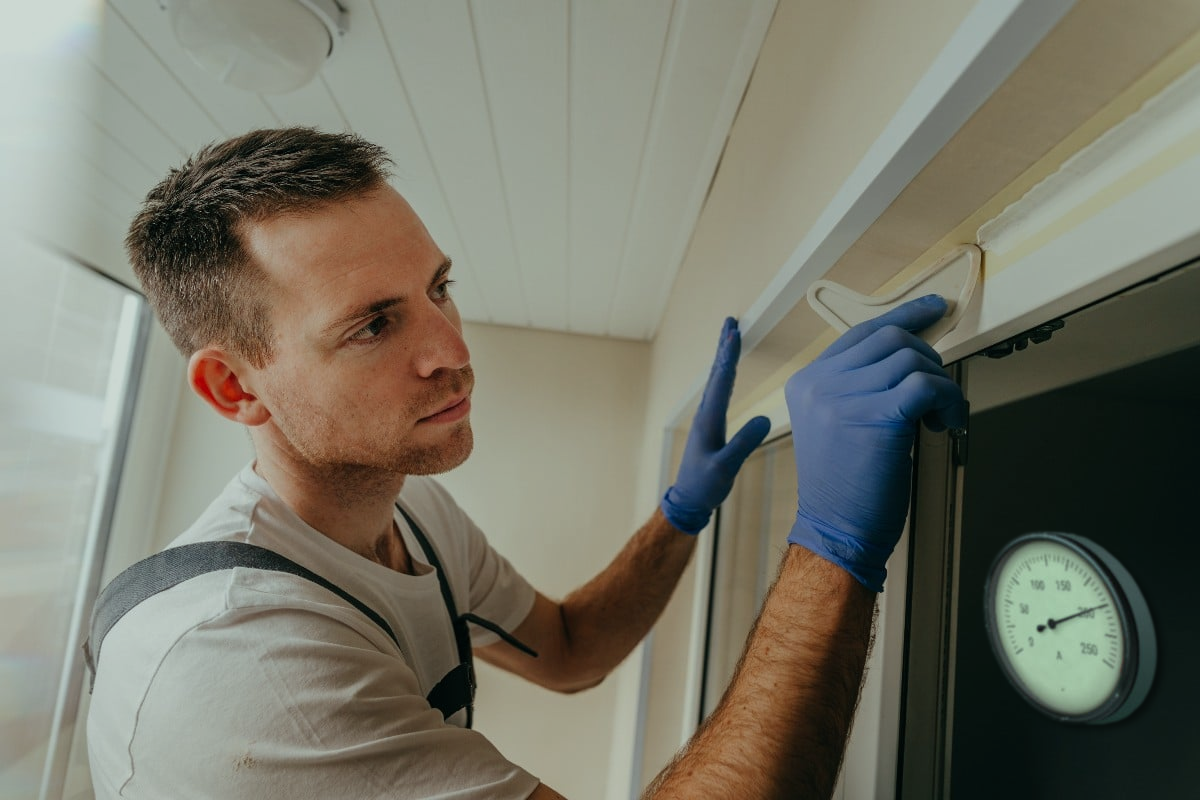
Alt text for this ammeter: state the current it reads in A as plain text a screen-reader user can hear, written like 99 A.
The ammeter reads 200 A
